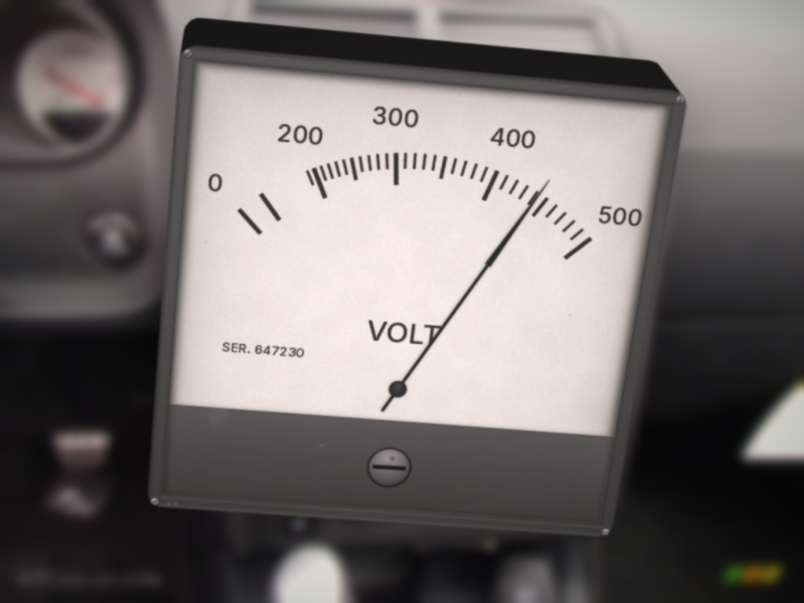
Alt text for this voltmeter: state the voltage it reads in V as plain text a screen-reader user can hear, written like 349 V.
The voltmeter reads 440 V
